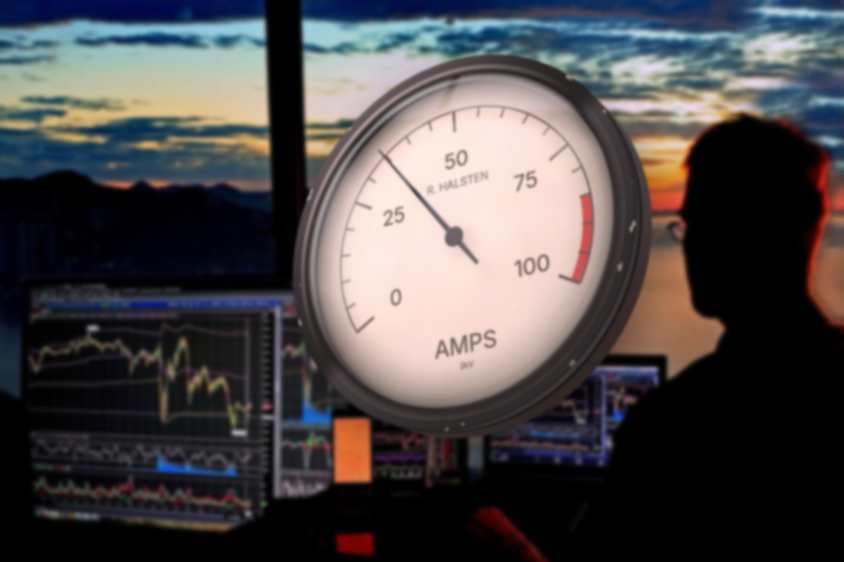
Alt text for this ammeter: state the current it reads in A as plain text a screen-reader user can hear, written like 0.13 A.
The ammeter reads 35 A
